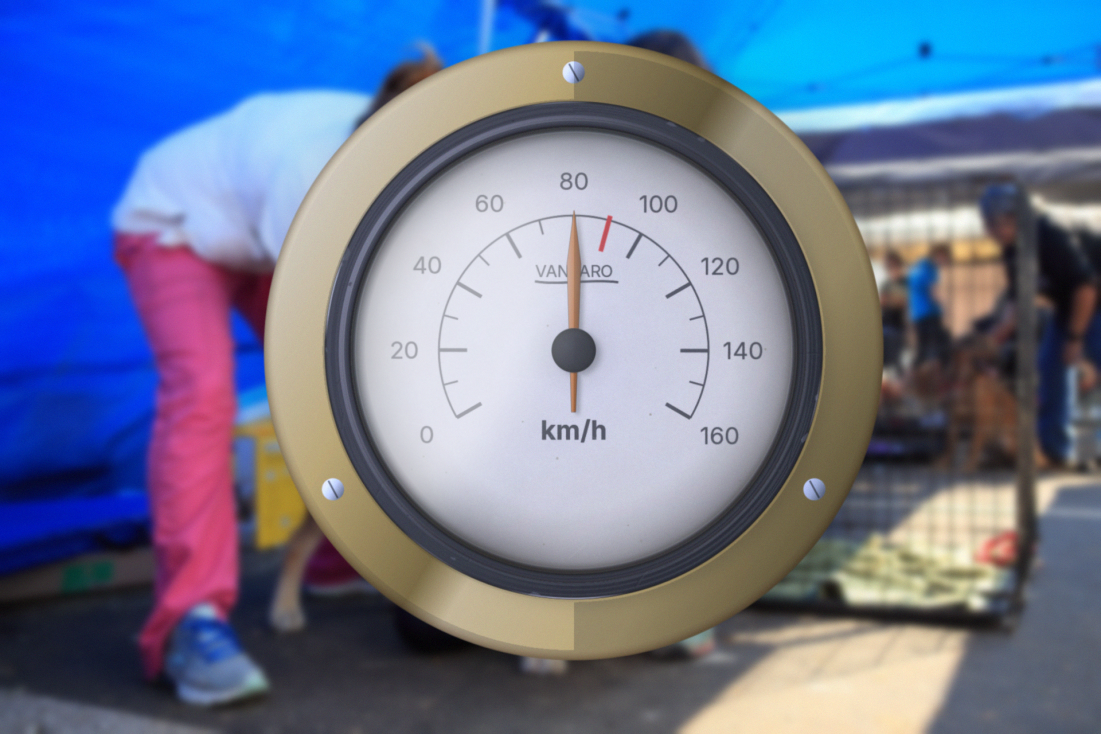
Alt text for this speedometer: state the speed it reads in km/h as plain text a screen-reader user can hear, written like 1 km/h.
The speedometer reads 80 km/h
